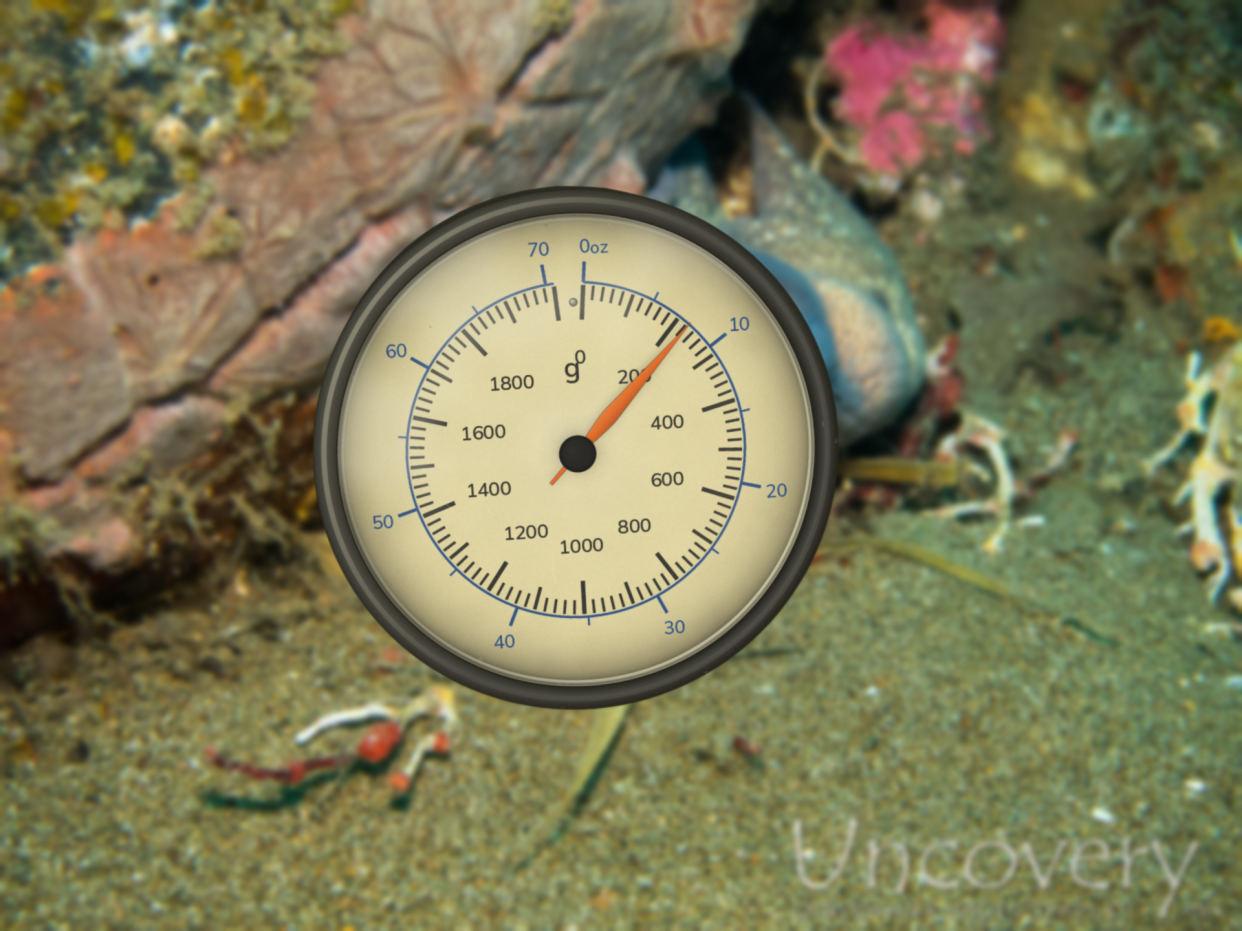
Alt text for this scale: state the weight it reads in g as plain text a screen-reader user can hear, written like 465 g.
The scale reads 220 g
